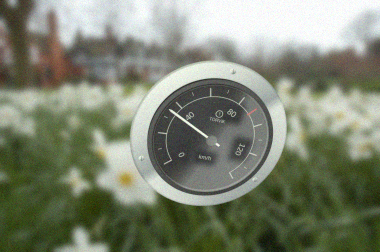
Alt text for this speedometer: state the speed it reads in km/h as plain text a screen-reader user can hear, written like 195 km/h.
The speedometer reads 35 km/h
